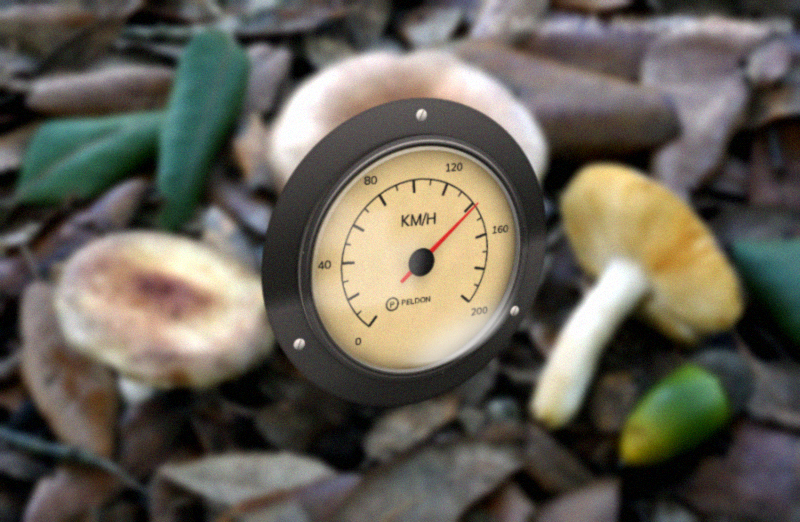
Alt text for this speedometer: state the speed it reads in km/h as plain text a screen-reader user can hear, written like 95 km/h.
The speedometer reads 140 km/h
